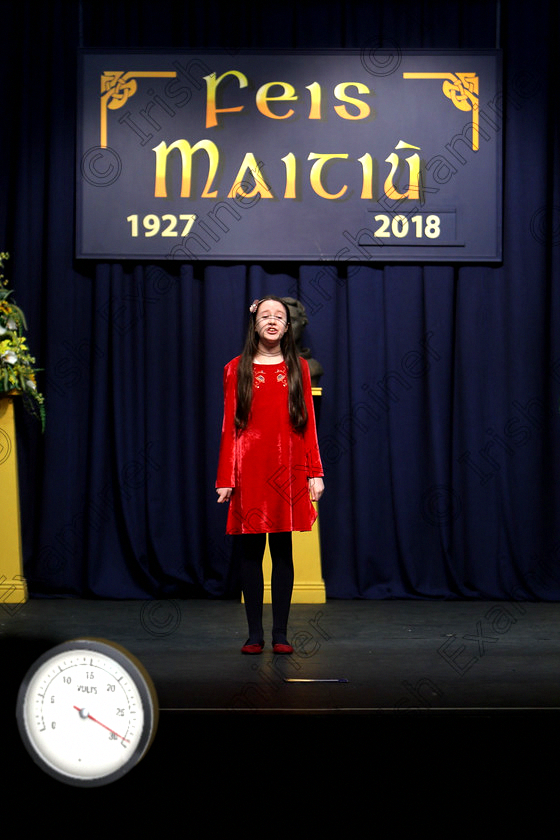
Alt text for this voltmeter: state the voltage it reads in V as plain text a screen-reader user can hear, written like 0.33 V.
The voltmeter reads 29 V
